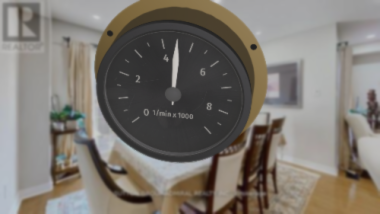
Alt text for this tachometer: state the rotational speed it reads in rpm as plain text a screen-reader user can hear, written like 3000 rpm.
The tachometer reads 4500 rpm
